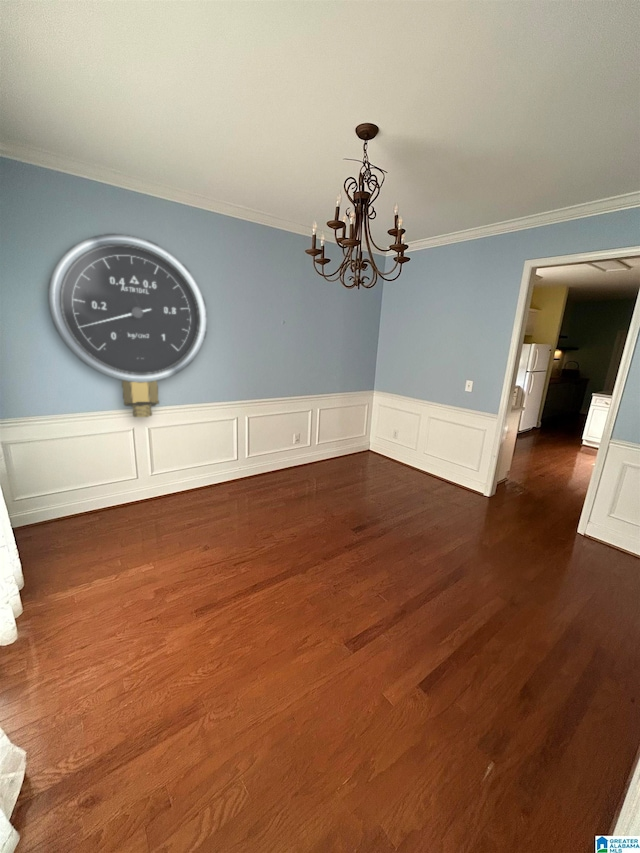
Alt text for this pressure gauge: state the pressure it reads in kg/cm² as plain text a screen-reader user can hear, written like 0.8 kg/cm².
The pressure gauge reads 0.1 kg/cm²
